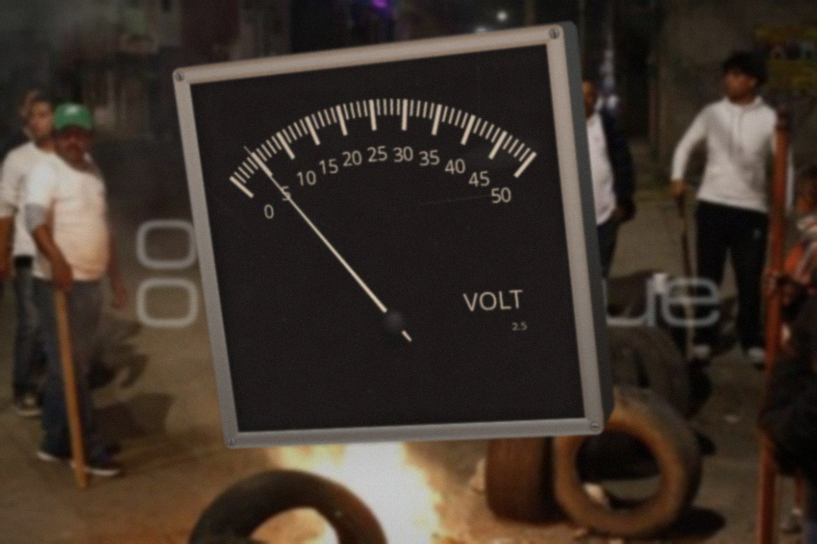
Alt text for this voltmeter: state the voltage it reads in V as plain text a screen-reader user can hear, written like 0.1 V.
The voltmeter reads 5 V
